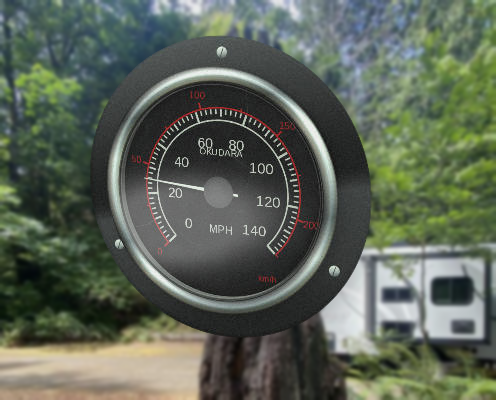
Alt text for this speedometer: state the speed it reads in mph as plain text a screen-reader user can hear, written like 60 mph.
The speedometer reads 26 mph
